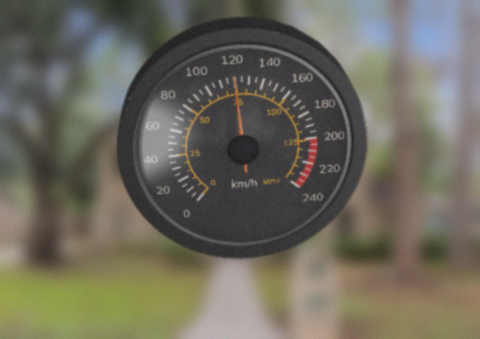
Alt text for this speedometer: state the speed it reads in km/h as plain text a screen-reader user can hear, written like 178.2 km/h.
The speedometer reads 120 km/h
